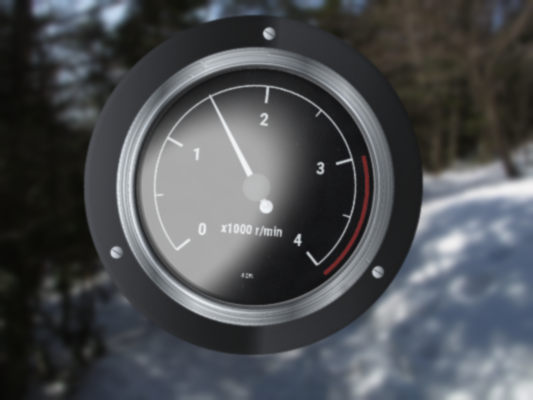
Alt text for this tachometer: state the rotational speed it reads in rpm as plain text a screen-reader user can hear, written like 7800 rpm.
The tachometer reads 1500 rpm
